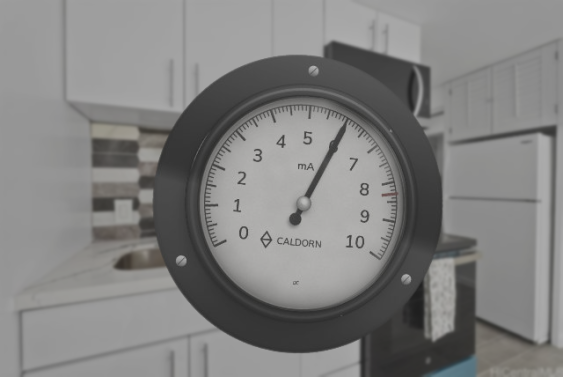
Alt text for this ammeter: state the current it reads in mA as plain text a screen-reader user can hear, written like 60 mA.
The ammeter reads 6 mA
